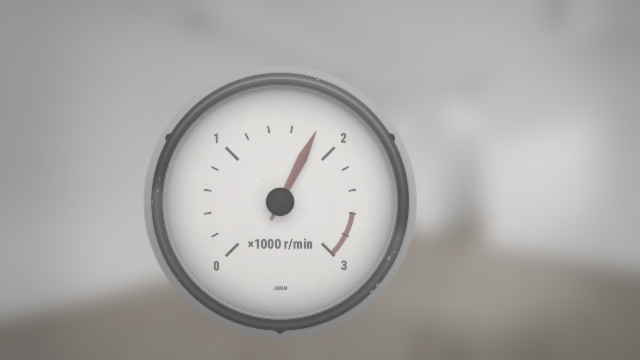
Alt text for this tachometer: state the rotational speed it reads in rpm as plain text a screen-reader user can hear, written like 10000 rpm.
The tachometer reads 1800 rpm
